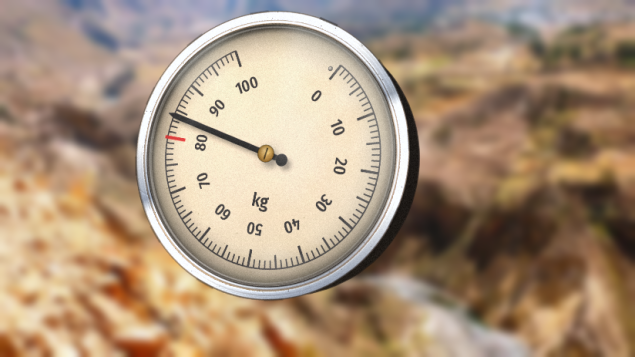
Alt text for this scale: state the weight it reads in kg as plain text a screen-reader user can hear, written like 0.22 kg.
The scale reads 84 kg
